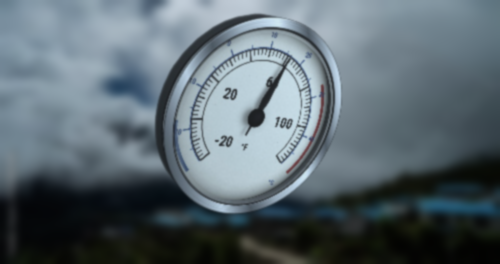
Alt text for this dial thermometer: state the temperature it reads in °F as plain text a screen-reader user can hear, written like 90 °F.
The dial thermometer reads 60 °F
